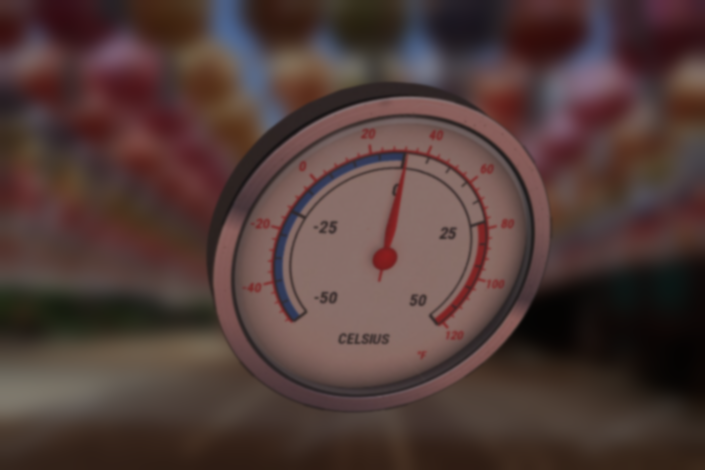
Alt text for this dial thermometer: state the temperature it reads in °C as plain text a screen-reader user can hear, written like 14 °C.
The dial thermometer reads 0 °C
